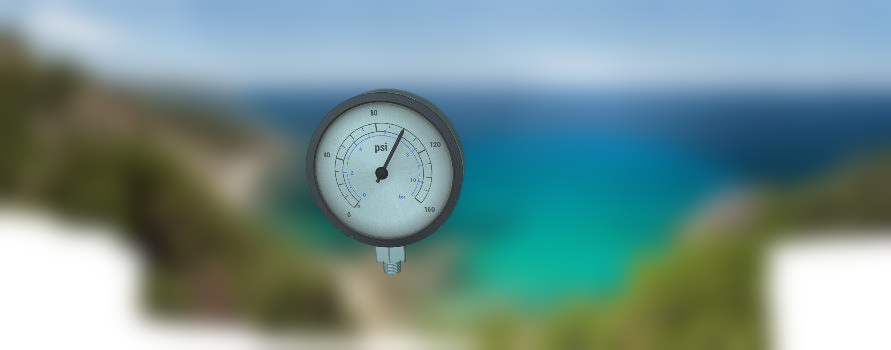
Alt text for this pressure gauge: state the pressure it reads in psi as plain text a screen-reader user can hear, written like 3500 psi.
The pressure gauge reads 100 psi
